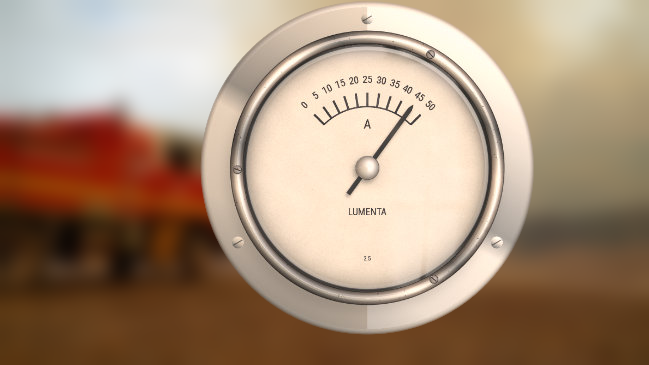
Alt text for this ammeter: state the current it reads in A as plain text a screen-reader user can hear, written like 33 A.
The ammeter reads 45 A
